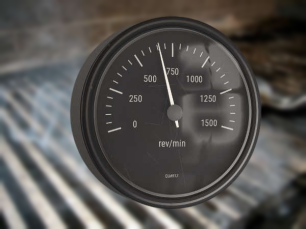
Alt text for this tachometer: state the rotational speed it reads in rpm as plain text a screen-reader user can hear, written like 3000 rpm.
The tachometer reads 650 rpm
